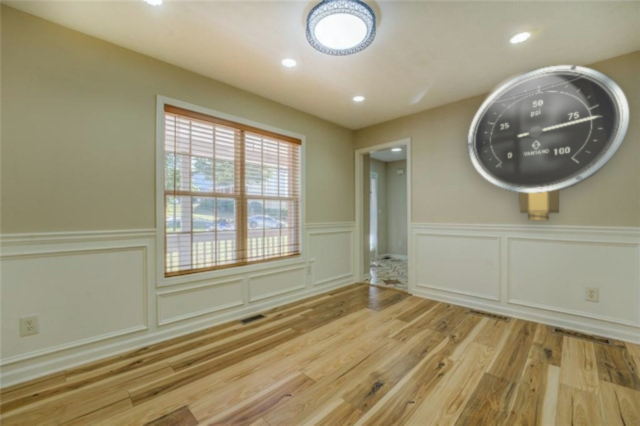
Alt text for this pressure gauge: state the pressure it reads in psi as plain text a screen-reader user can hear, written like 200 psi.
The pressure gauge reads 80 psi
